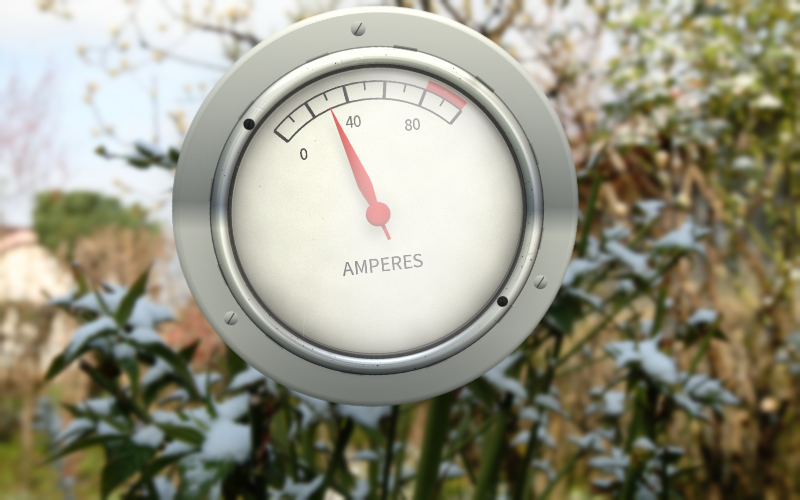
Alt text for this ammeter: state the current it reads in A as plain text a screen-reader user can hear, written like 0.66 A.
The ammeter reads 30 A
